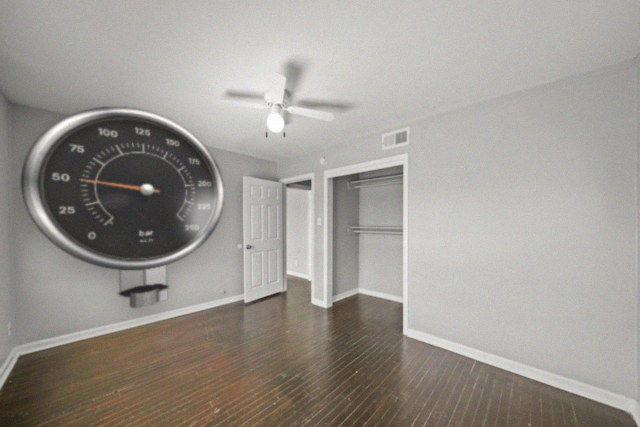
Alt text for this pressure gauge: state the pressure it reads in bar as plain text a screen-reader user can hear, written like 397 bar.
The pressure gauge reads 50 bar
